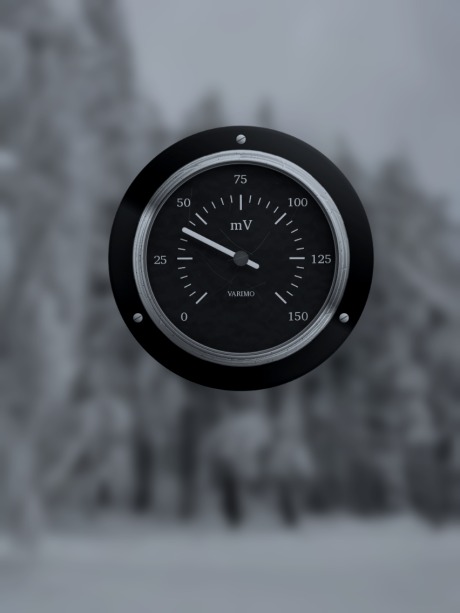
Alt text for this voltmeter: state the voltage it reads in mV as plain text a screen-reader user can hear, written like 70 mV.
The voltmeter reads 40 mV
